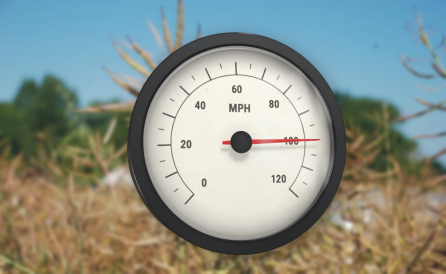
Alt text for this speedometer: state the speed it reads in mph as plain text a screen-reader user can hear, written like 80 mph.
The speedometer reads 100 mph
